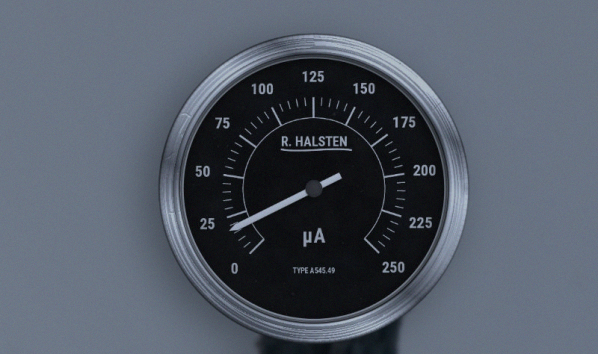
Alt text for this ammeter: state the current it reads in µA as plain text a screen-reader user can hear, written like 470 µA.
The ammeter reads 17.5 µA
